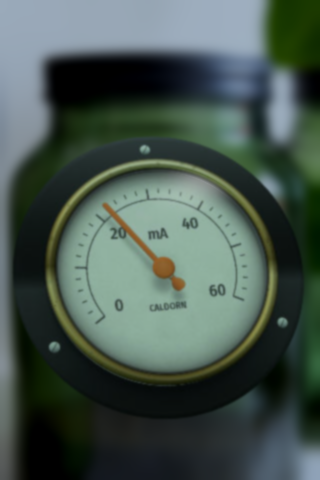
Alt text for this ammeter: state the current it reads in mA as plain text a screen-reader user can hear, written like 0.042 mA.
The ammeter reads 22 mA
